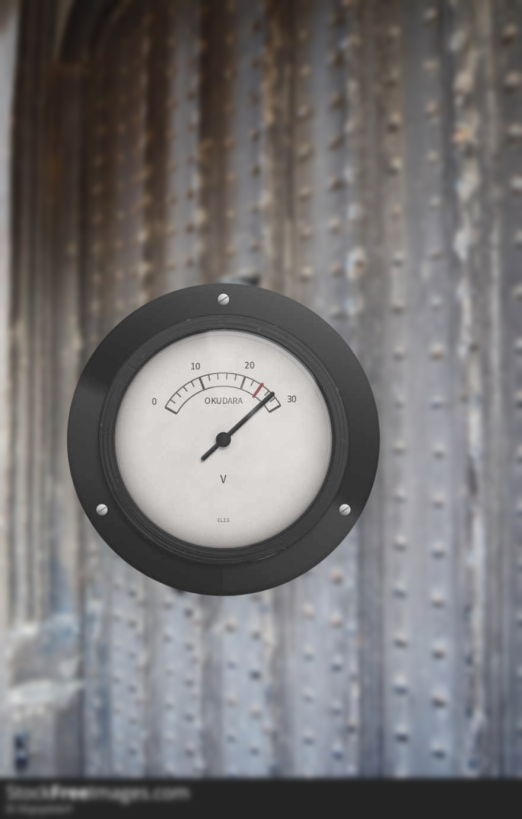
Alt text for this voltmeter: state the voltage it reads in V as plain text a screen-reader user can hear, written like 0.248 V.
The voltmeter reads 27 V
